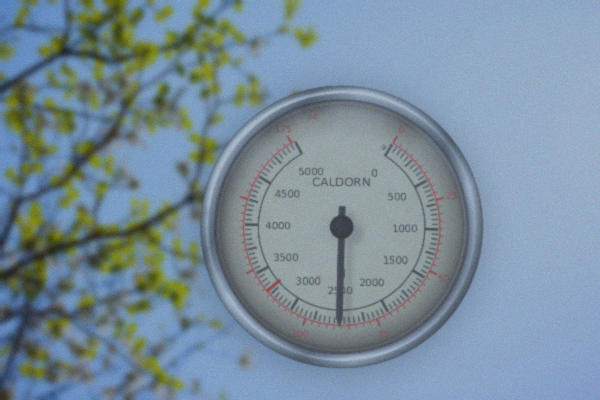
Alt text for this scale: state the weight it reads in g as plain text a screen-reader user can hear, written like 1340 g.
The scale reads 2500 g
